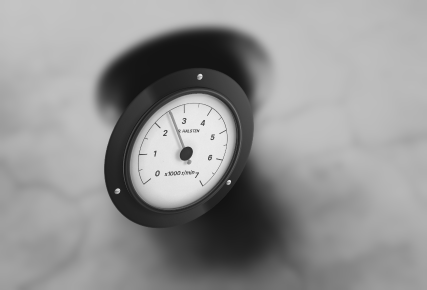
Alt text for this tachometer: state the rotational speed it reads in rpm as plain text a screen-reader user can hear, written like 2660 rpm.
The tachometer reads 2500 rpm
